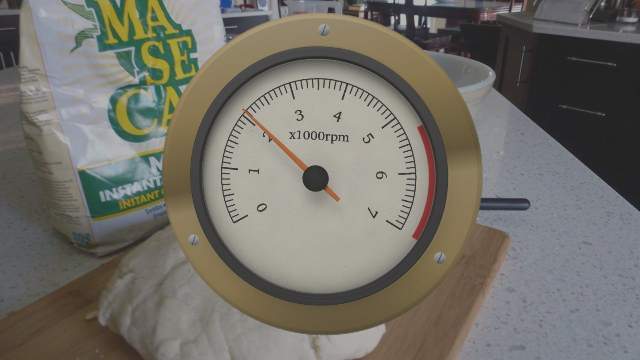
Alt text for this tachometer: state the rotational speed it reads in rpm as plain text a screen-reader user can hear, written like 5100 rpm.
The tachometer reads 2100 rpm
